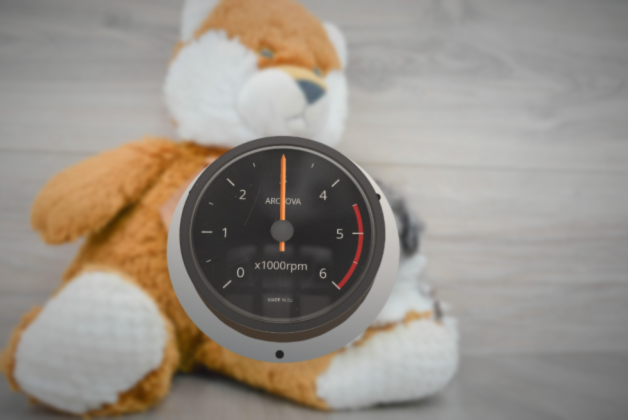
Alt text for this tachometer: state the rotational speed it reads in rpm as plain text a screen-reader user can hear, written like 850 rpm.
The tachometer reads 3000 rpm
